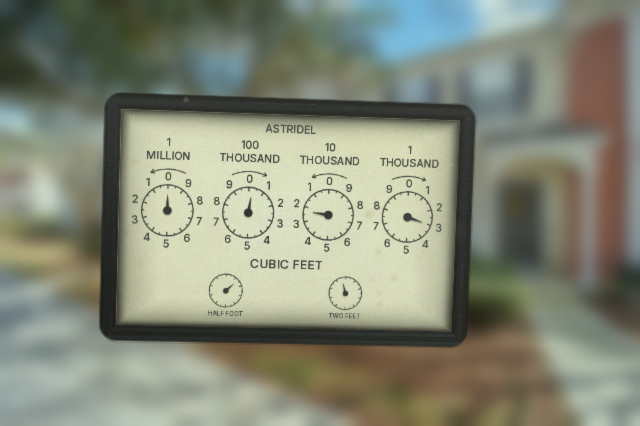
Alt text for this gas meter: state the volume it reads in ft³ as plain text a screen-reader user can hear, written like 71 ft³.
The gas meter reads 2300 ft³
